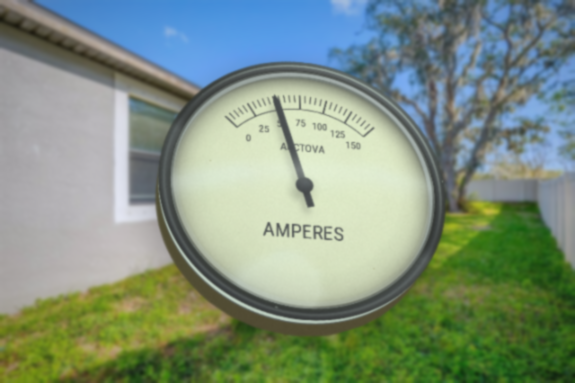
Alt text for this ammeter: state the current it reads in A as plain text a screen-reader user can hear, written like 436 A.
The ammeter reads 50 A
